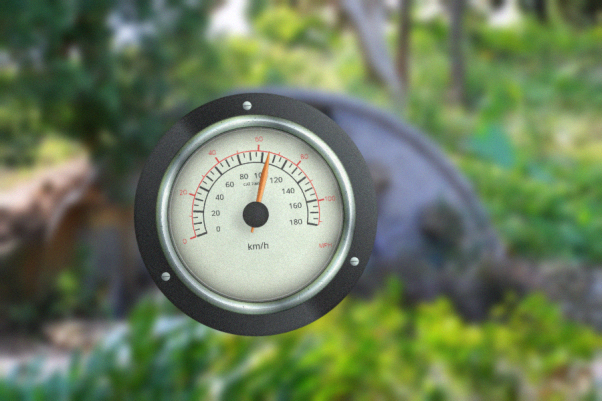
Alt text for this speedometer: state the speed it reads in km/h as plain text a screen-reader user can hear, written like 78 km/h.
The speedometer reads 105 km/h
